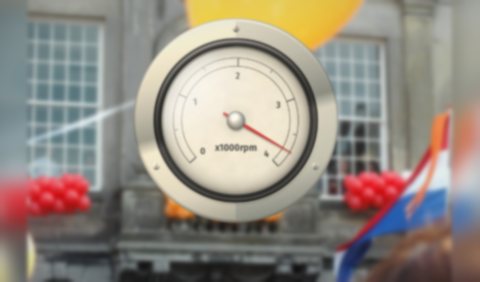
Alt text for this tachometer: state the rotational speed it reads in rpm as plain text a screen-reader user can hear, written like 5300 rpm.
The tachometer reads 3750 rpm
